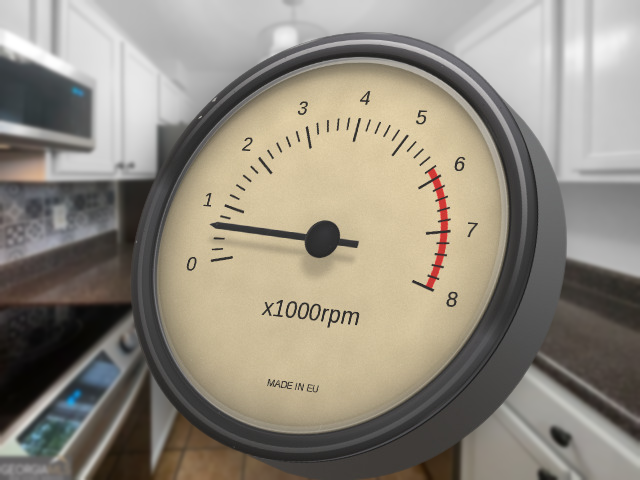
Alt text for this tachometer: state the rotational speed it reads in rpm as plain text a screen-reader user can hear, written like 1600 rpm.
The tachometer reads 600 rpm
